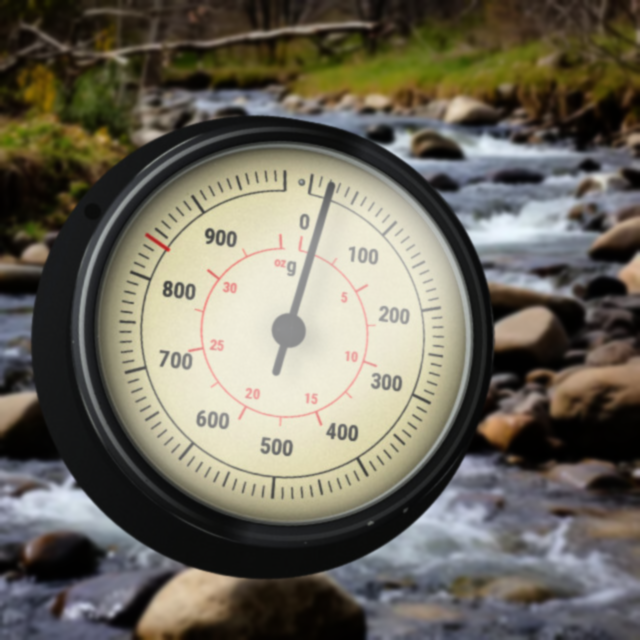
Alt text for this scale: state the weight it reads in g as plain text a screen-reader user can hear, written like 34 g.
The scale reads 20 g
